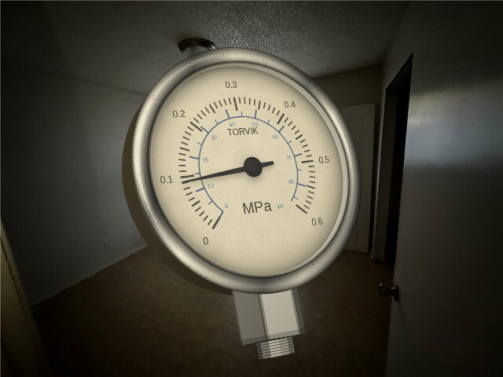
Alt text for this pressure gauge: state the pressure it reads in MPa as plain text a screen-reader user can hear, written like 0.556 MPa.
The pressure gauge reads 0.09 MPa
